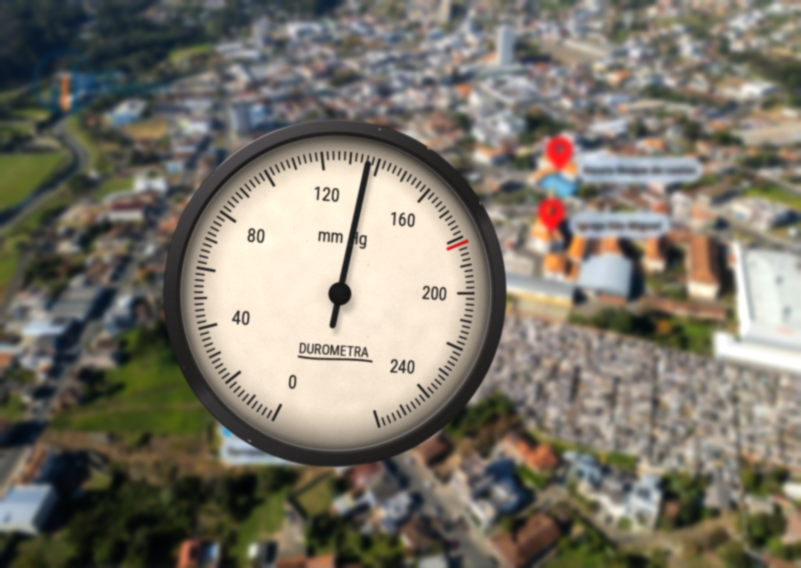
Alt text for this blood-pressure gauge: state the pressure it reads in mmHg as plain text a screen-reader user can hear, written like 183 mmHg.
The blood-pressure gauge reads 136 mmHg
